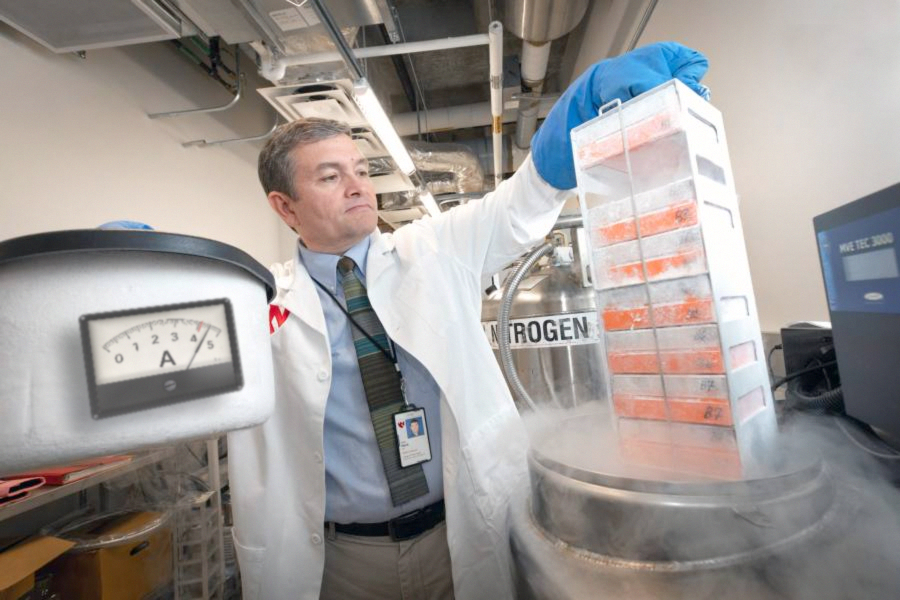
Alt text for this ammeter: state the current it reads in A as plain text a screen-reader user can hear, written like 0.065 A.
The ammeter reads 4.5 A
